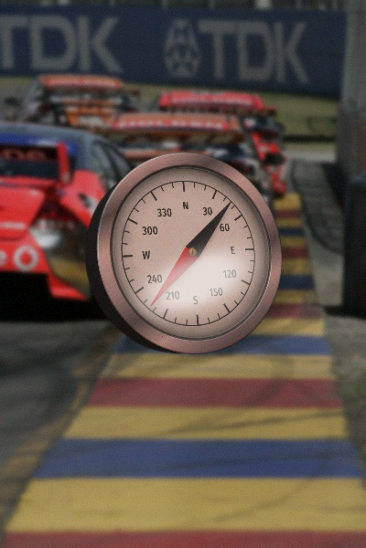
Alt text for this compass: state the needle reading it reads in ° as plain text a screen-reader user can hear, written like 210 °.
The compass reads 225 °
